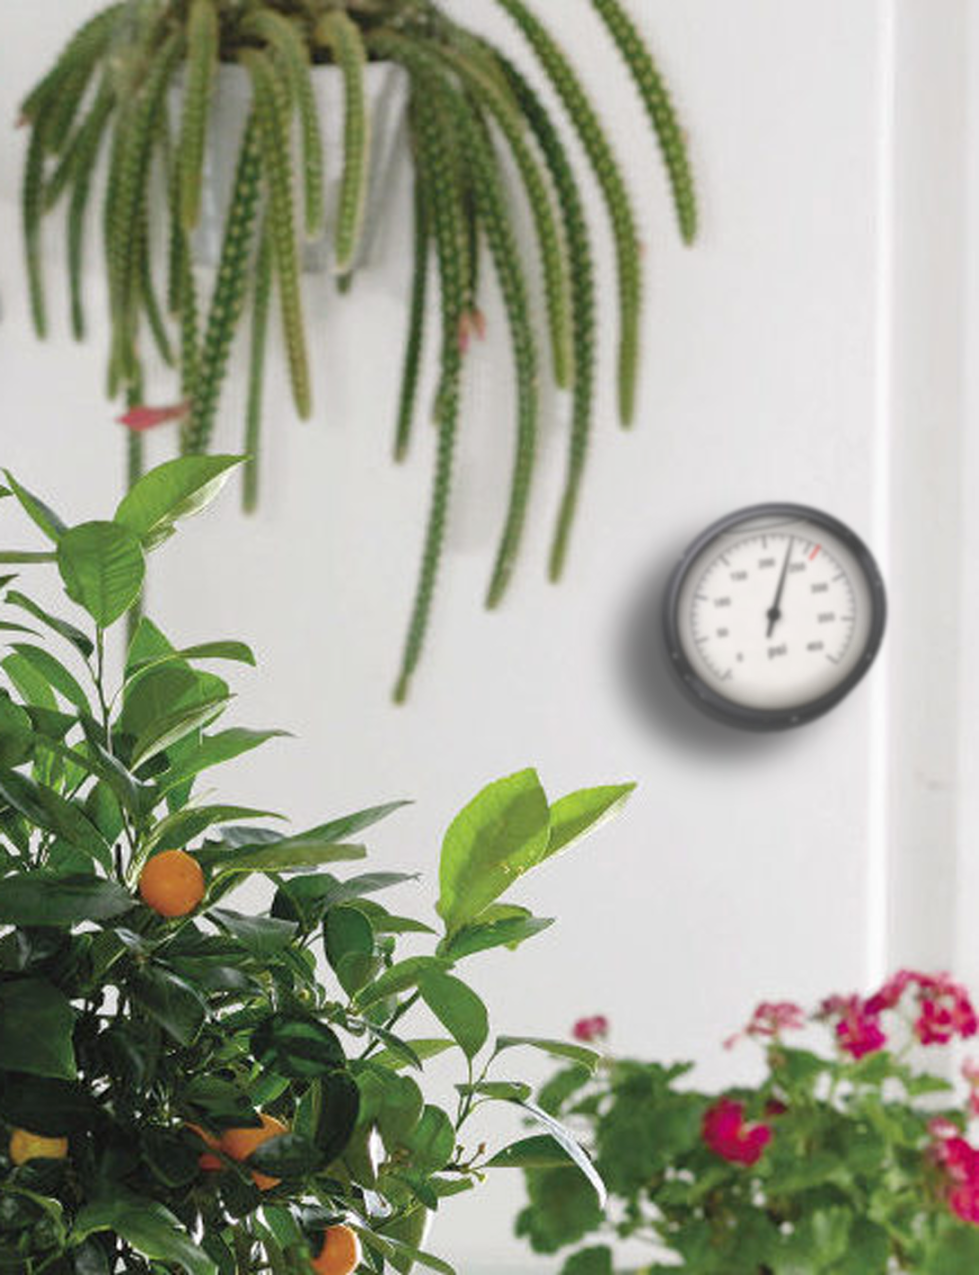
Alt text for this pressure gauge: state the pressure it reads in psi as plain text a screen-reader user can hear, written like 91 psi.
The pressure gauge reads 230 psi
